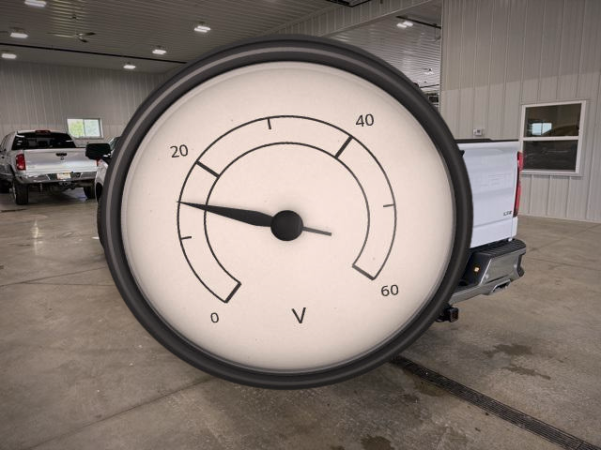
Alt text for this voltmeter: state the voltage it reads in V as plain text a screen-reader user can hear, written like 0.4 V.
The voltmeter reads 15 V
